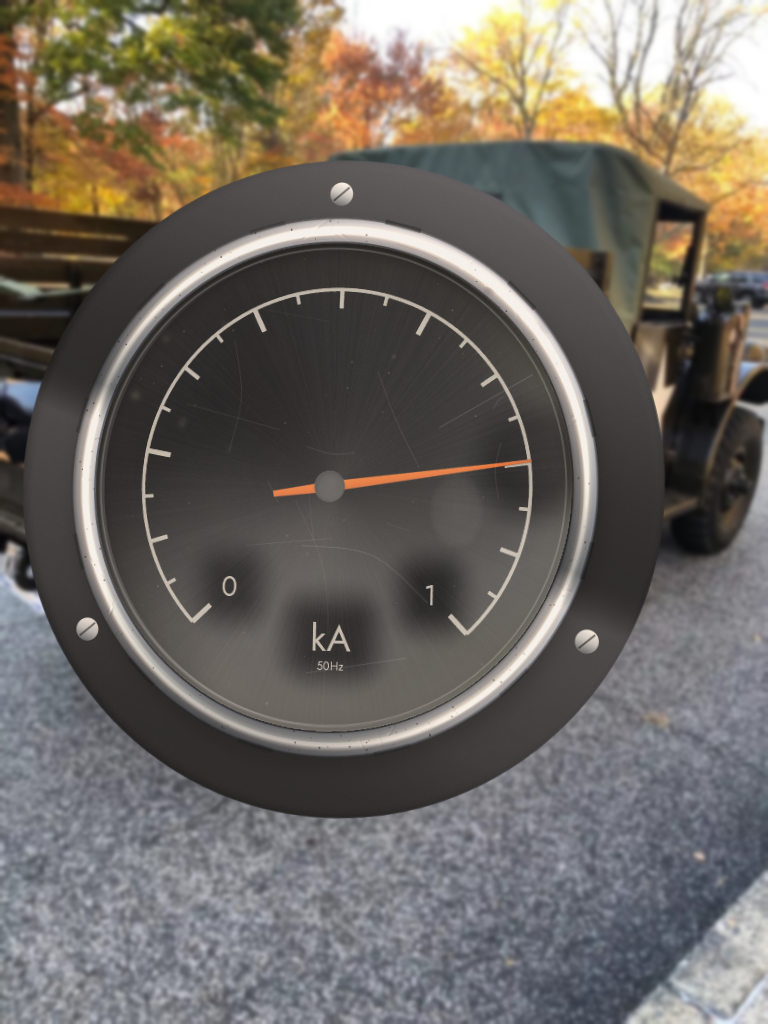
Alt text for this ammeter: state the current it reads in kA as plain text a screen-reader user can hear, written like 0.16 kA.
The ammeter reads 0.8 kA
